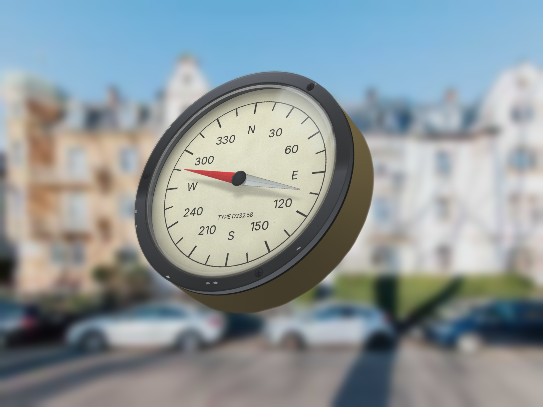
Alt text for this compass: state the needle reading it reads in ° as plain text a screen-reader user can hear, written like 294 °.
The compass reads 285 °
